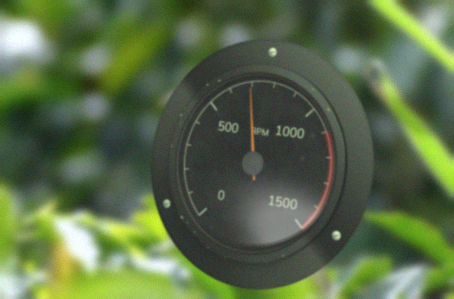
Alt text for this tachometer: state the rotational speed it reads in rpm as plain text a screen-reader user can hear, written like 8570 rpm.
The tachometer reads 700 rpm
